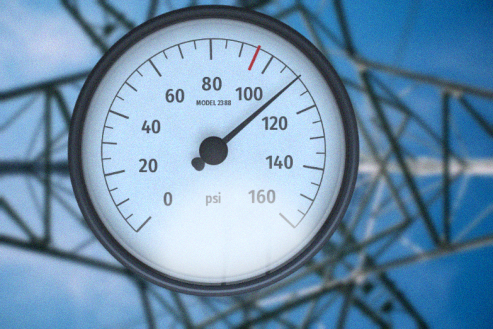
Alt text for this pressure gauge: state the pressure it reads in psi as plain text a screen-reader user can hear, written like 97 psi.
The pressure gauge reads 110 psi
